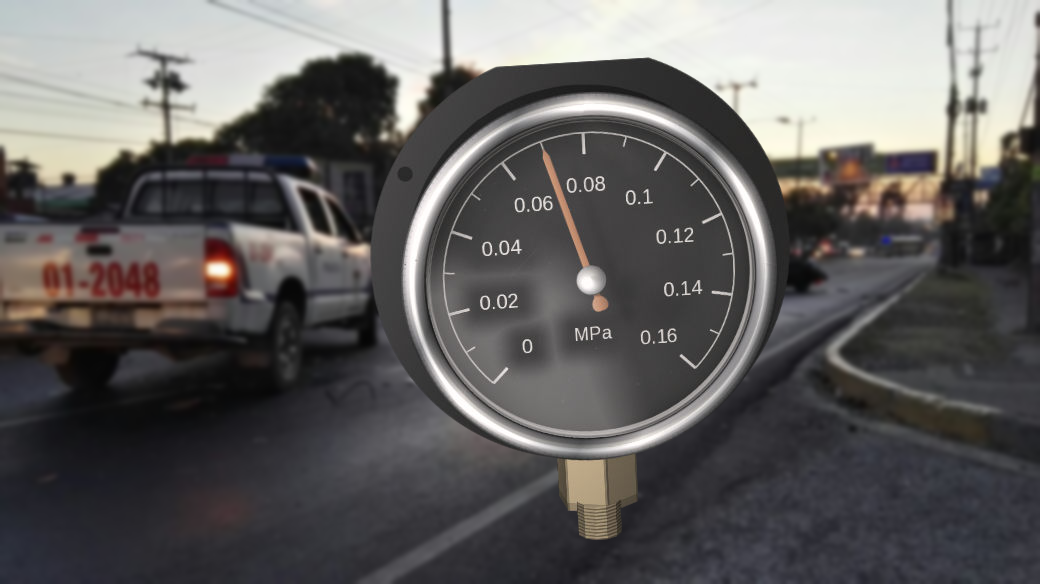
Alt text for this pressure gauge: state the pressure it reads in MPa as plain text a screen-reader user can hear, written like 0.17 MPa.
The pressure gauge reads 0.07 MPa
